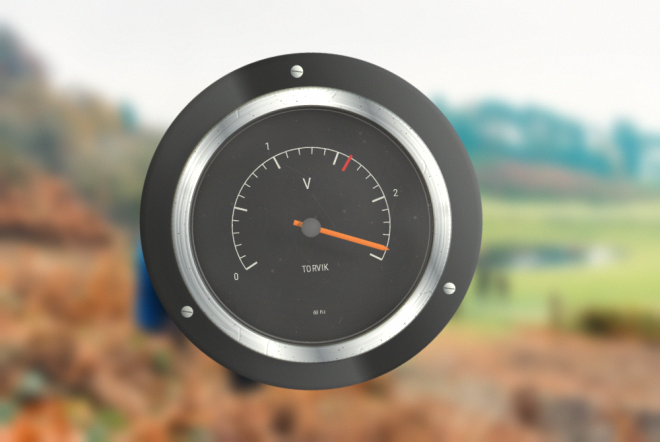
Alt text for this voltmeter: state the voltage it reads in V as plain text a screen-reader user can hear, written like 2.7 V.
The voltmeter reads 2.4 V
